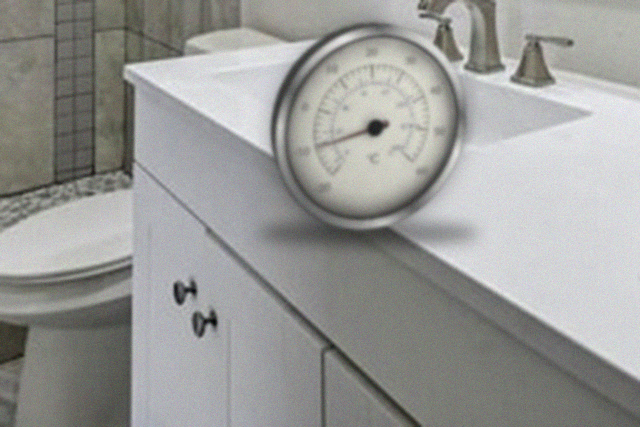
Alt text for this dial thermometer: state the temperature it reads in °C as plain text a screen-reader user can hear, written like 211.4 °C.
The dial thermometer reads -10 °C
